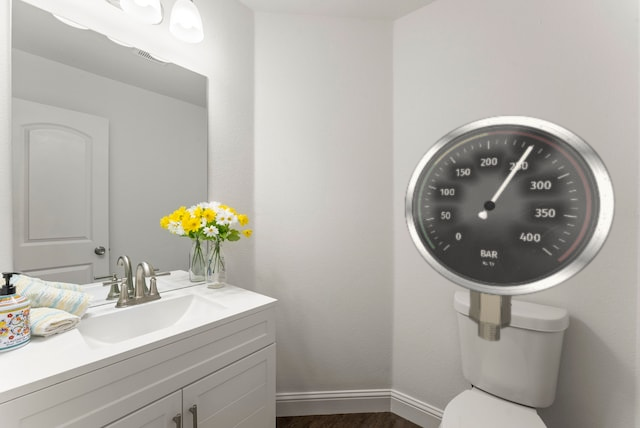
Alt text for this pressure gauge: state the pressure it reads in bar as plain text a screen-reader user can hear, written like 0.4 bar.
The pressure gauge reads 250 bar
